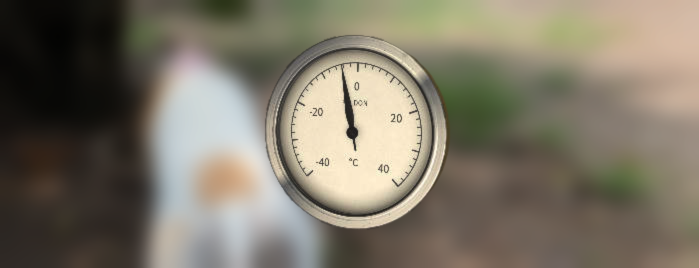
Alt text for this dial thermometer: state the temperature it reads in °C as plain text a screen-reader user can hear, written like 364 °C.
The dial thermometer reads -4 °C
